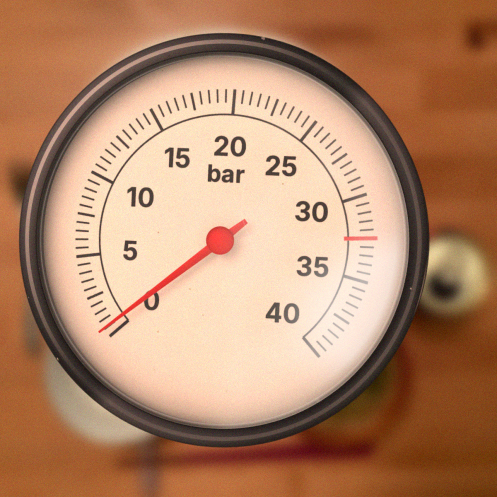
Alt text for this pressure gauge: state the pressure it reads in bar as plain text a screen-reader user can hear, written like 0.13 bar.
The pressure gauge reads 0.5 bar
